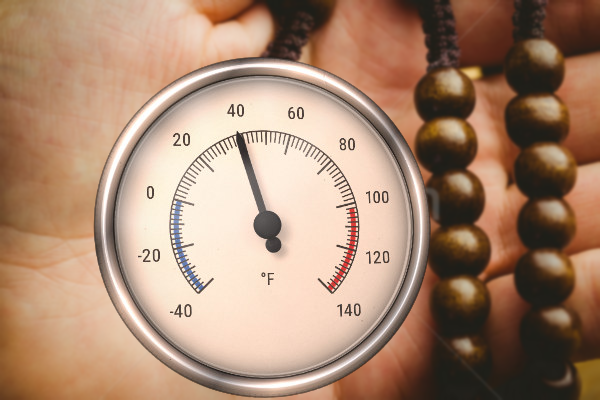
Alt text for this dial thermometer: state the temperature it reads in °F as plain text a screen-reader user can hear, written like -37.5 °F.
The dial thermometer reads 38 °F
